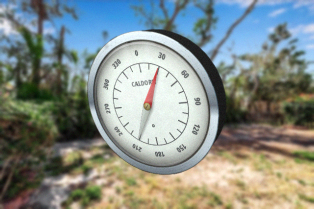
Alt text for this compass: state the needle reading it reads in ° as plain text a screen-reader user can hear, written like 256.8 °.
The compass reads 30 °
